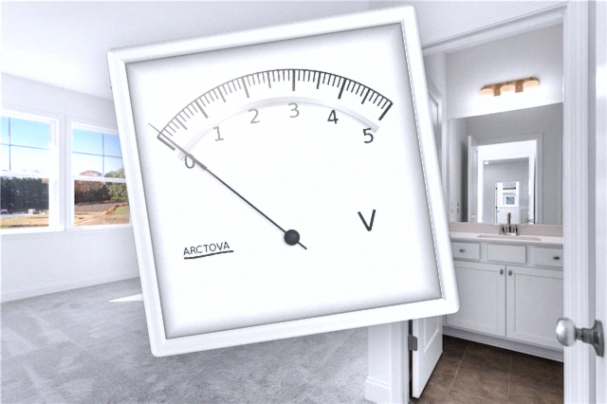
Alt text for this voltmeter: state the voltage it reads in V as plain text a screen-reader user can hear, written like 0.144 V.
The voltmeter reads 0.1 V
